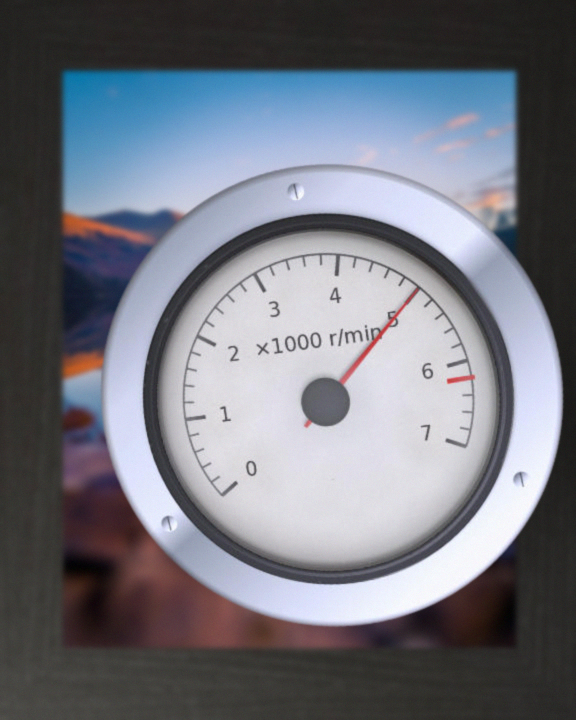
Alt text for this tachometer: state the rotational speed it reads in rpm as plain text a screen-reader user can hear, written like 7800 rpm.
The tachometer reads 5000 rpm
